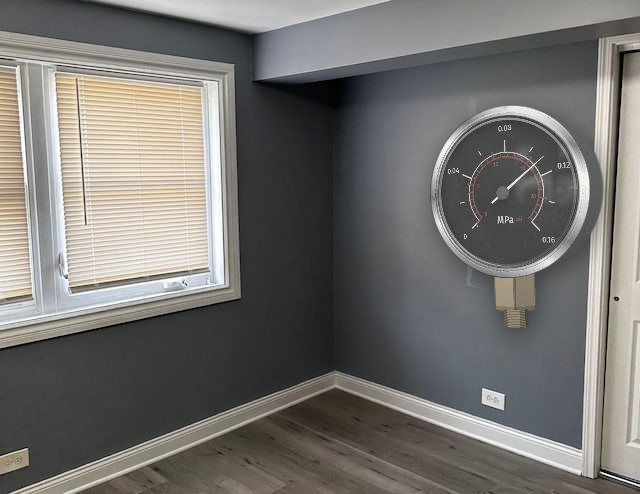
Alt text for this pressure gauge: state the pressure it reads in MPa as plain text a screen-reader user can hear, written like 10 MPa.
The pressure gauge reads 0.11 MPa
